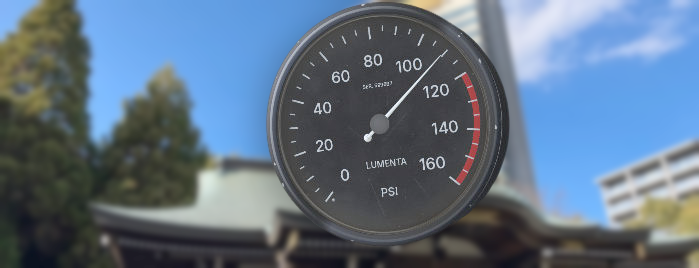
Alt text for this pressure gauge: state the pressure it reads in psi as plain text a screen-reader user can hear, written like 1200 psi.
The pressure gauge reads 110 psi
